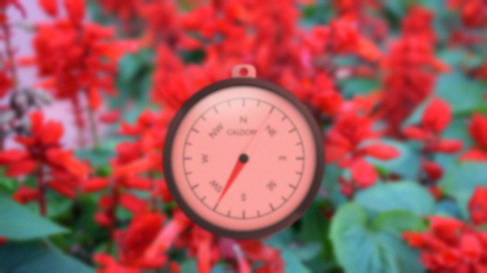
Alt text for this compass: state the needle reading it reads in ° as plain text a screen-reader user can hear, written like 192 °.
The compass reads 210 °
